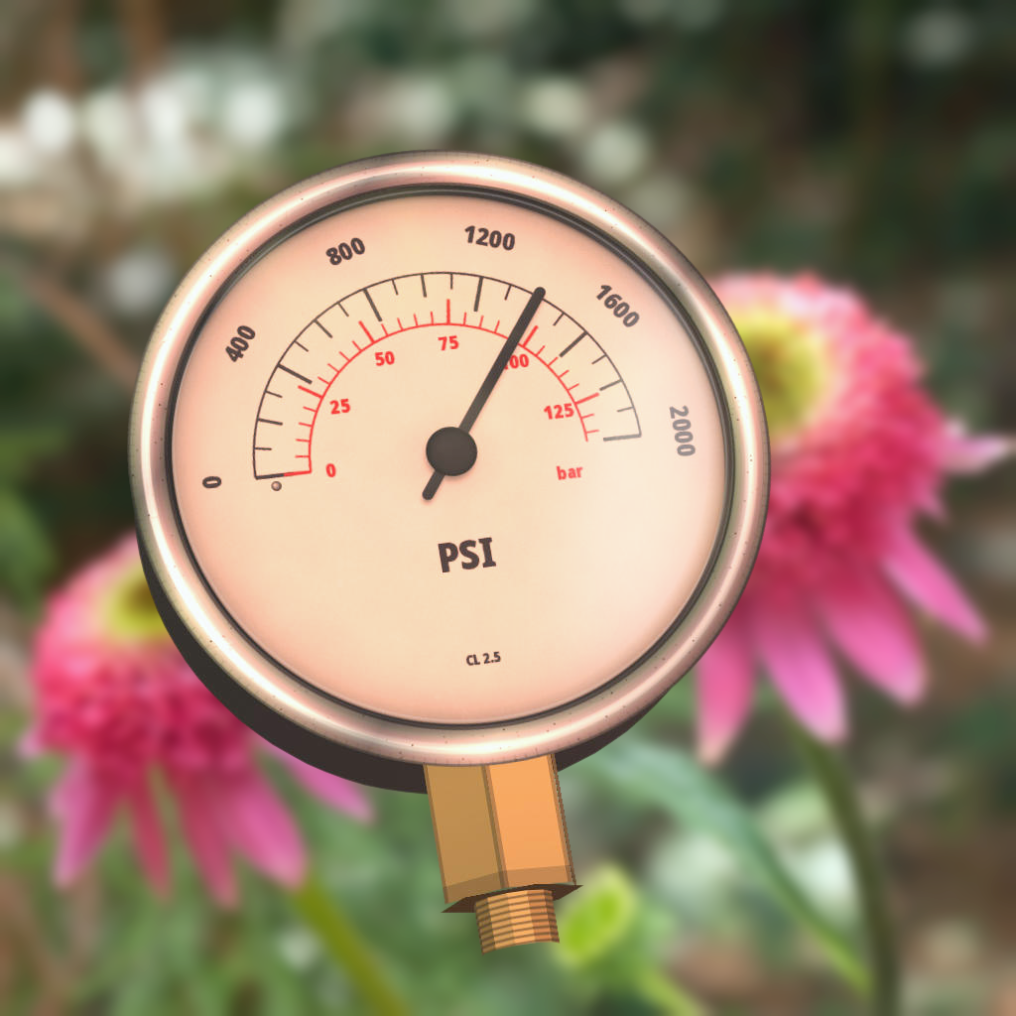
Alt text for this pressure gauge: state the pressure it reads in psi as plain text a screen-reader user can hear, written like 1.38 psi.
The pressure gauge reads 1400 psi
